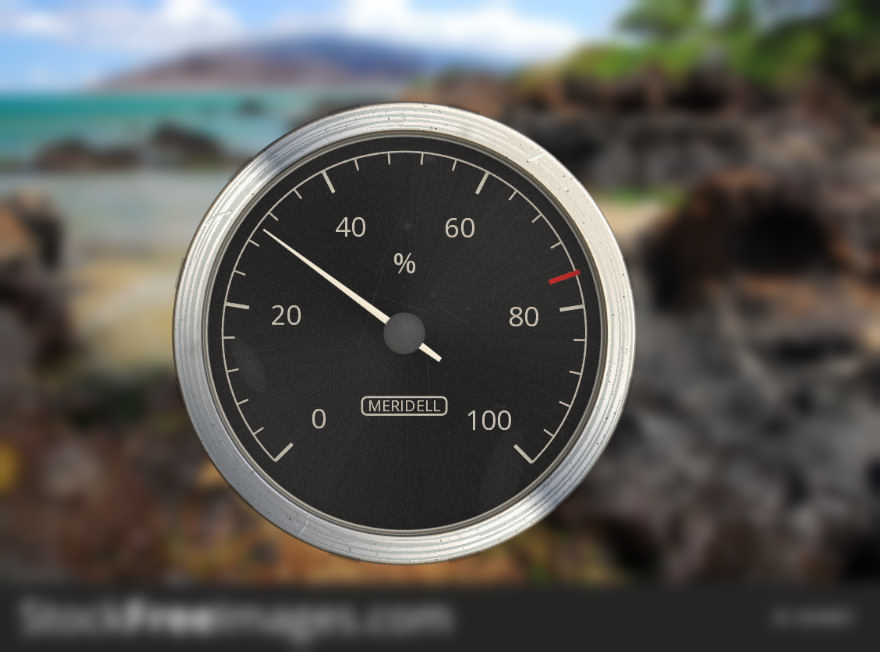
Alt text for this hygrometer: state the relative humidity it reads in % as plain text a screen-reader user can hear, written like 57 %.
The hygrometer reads 30 %
